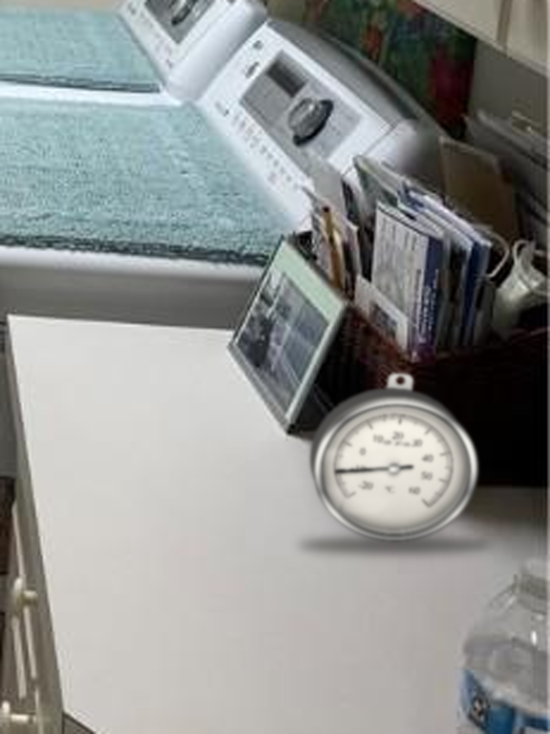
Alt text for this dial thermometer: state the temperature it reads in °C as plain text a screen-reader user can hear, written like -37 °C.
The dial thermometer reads -10 °C
